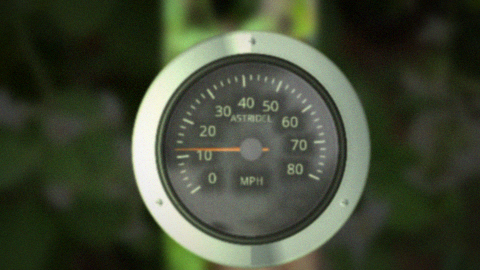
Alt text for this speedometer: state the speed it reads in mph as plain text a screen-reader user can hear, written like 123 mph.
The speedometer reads 12 mph
